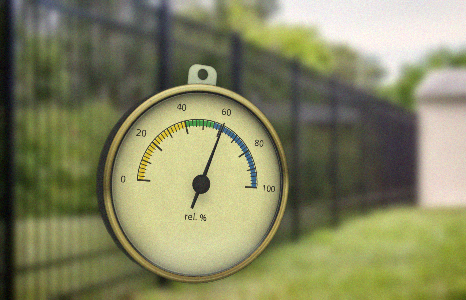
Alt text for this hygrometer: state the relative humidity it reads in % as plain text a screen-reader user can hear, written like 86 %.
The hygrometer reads 60 %
